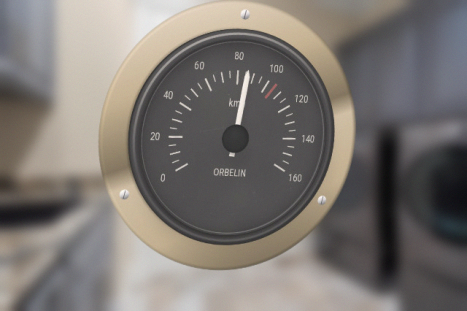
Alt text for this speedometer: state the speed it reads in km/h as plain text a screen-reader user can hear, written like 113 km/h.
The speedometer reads 85 km/h
